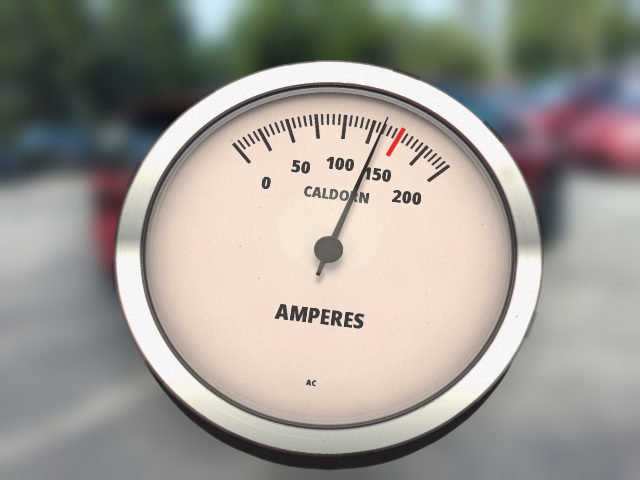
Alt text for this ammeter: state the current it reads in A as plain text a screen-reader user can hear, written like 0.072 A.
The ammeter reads 135 A
